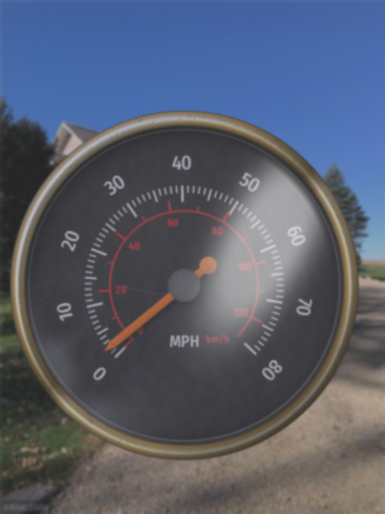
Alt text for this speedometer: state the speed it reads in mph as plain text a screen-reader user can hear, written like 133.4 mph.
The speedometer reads 2 mph
